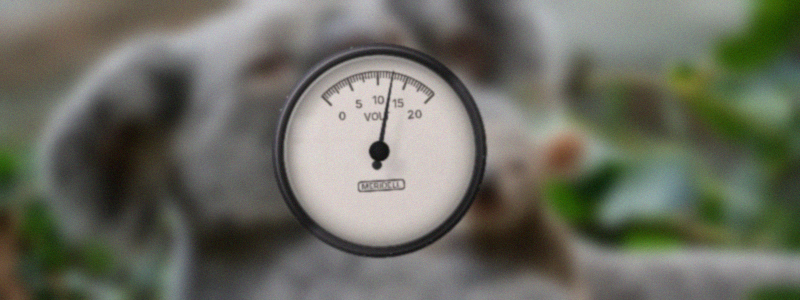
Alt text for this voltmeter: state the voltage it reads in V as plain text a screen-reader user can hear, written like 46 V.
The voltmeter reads 12.5 V
